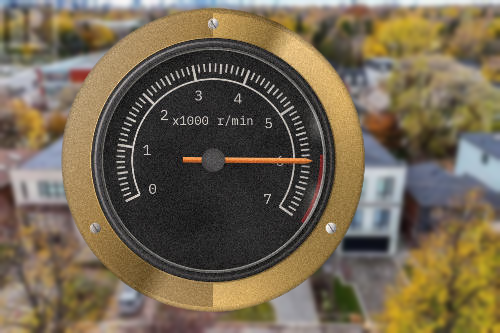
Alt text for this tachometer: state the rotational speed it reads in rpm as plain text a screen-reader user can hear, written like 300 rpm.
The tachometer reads 6000 rpm
